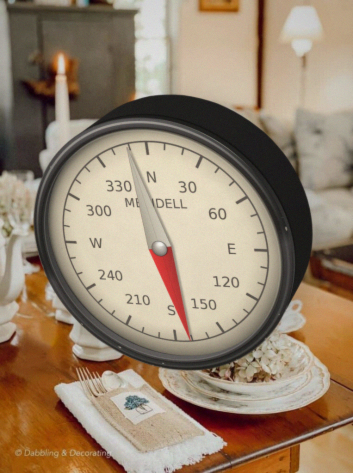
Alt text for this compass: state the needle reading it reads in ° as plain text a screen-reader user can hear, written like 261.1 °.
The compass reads 170 °
